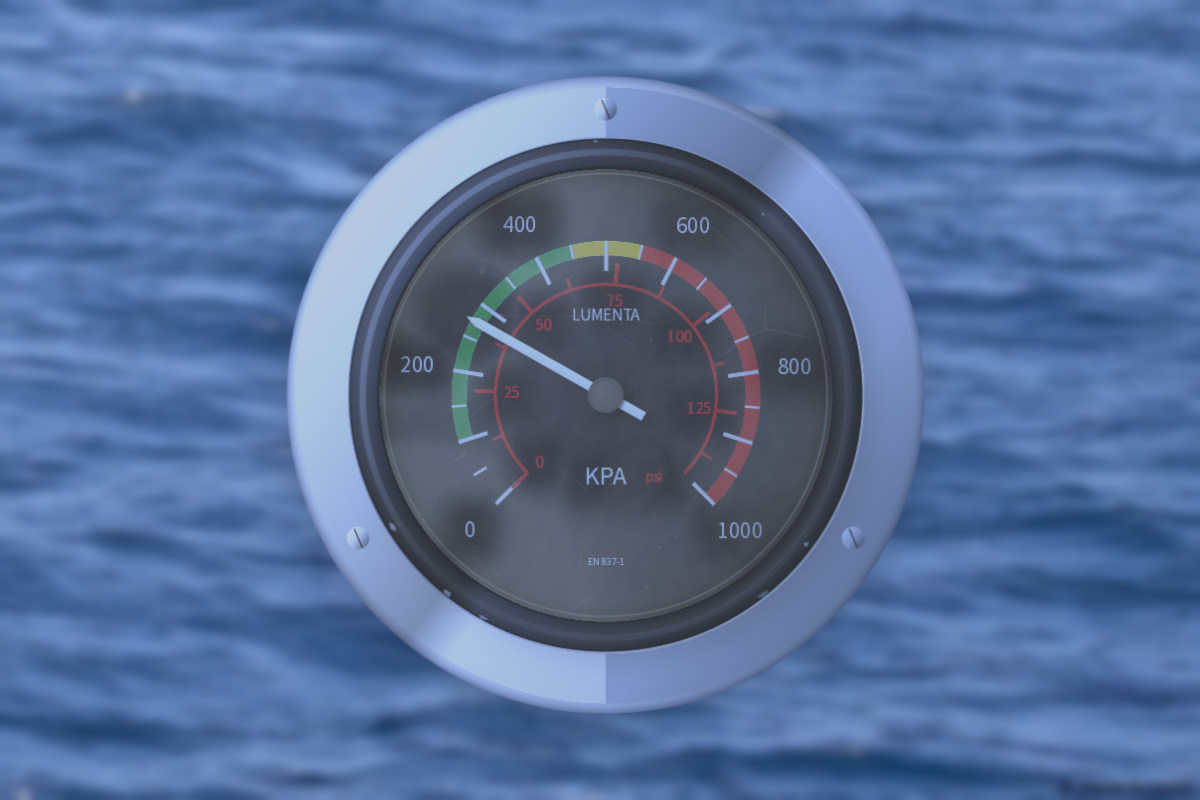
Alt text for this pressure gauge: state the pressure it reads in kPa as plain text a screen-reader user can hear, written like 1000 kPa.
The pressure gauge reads 275 kPa
